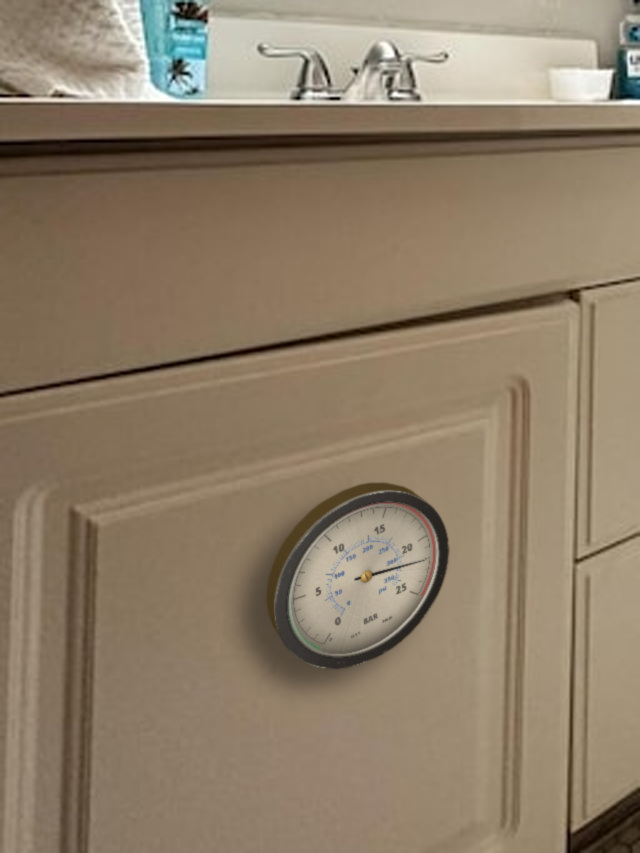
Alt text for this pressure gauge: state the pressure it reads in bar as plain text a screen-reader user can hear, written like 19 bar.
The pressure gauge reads 22 bar
